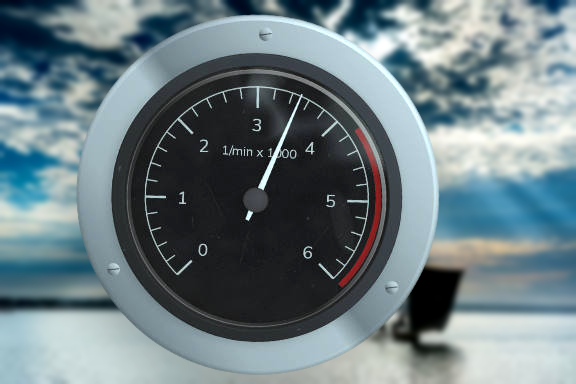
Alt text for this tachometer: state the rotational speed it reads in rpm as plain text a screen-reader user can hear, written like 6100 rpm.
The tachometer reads 3500 rpm
